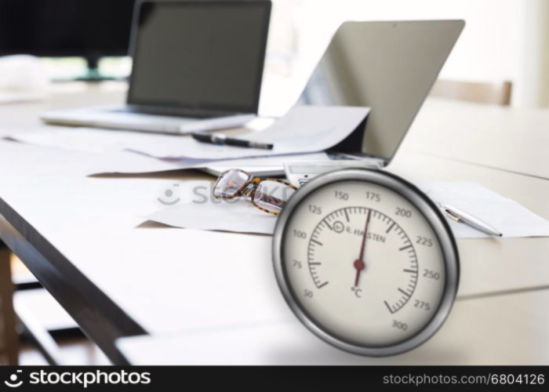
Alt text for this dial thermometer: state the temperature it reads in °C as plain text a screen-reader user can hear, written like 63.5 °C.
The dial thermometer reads 175 °C
